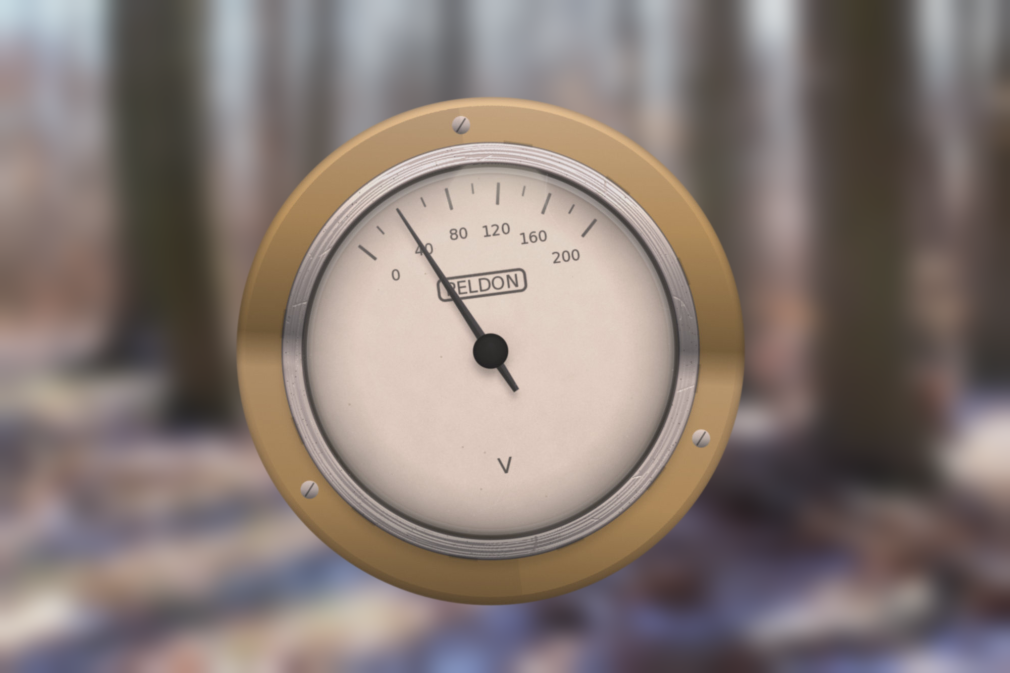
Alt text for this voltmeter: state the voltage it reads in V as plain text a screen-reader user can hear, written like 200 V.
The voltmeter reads 40 V
